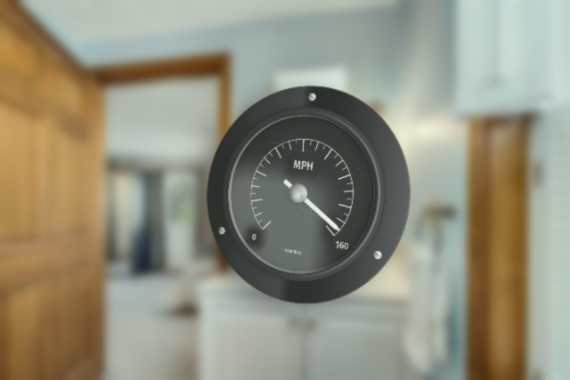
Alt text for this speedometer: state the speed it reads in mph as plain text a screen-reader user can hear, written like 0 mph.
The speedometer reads 155 mph
